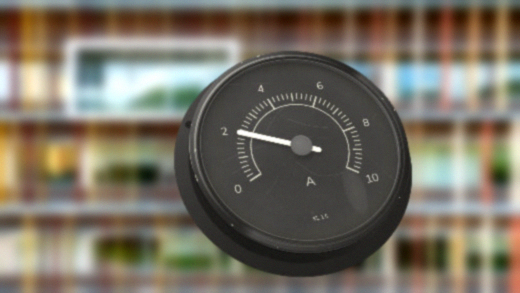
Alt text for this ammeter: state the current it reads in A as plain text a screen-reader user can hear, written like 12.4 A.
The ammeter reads 2 A
